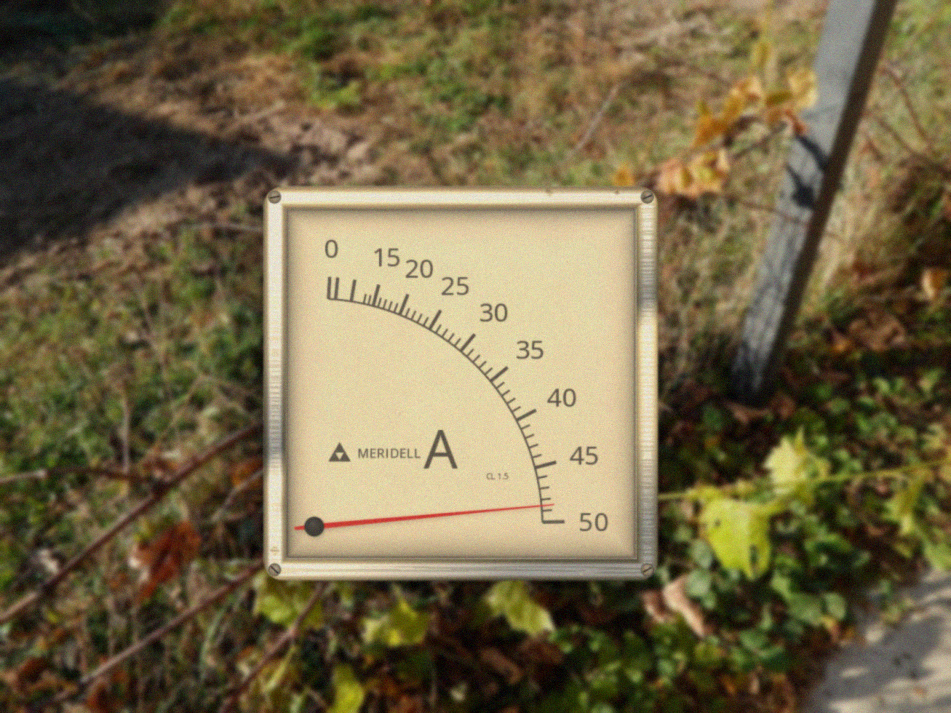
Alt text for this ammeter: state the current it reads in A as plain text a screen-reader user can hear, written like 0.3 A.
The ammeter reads 48.5 A
